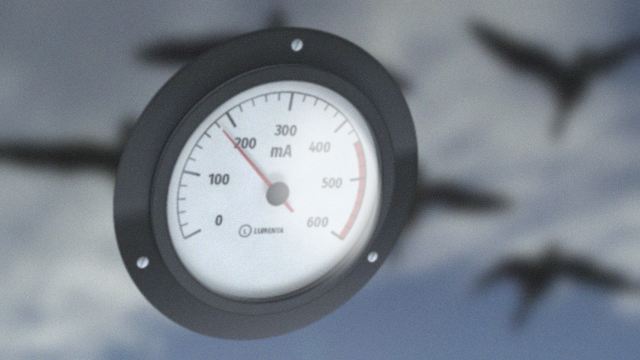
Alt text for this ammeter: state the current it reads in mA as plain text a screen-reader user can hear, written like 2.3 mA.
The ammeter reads 180 mA
